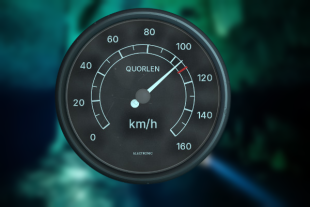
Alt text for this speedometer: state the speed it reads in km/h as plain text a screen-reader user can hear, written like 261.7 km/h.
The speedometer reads 105 km/h
